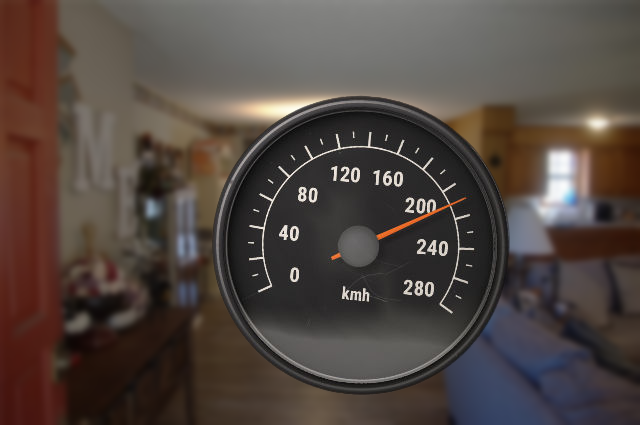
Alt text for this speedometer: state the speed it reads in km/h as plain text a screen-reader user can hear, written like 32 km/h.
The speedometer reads 210 km/h
